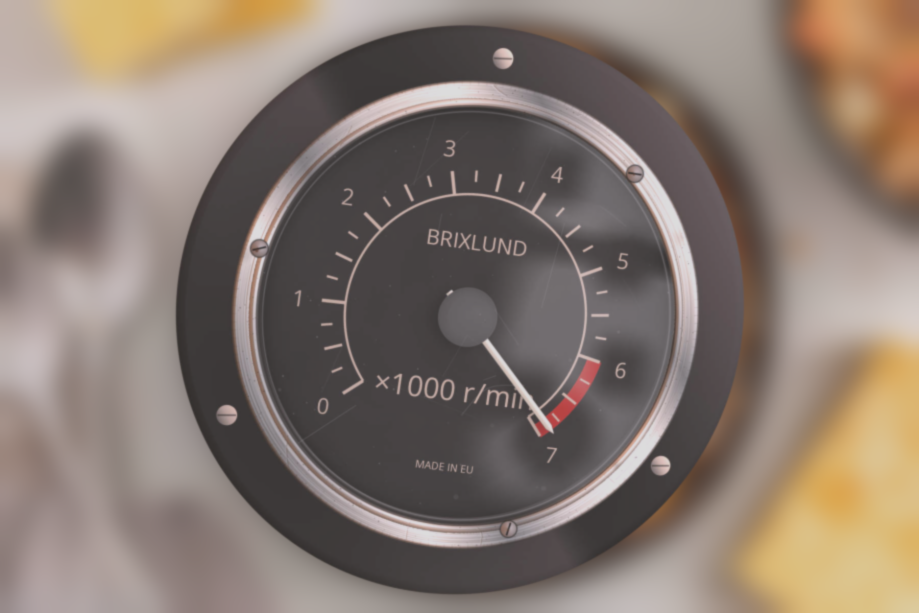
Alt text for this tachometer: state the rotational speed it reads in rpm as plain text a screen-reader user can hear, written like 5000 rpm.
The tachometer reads 6875 rpm
